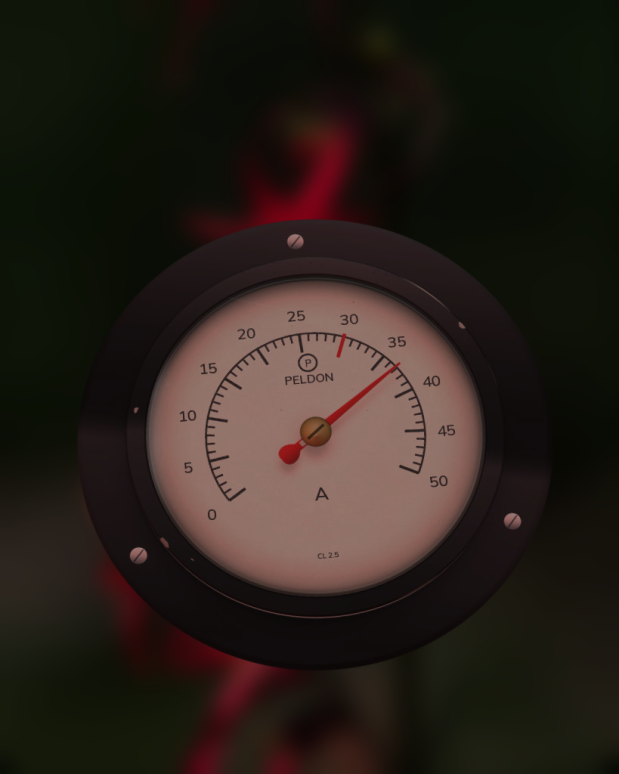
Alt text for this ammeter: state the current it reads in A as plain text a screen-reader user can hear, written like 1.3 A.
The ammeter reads 37 A
